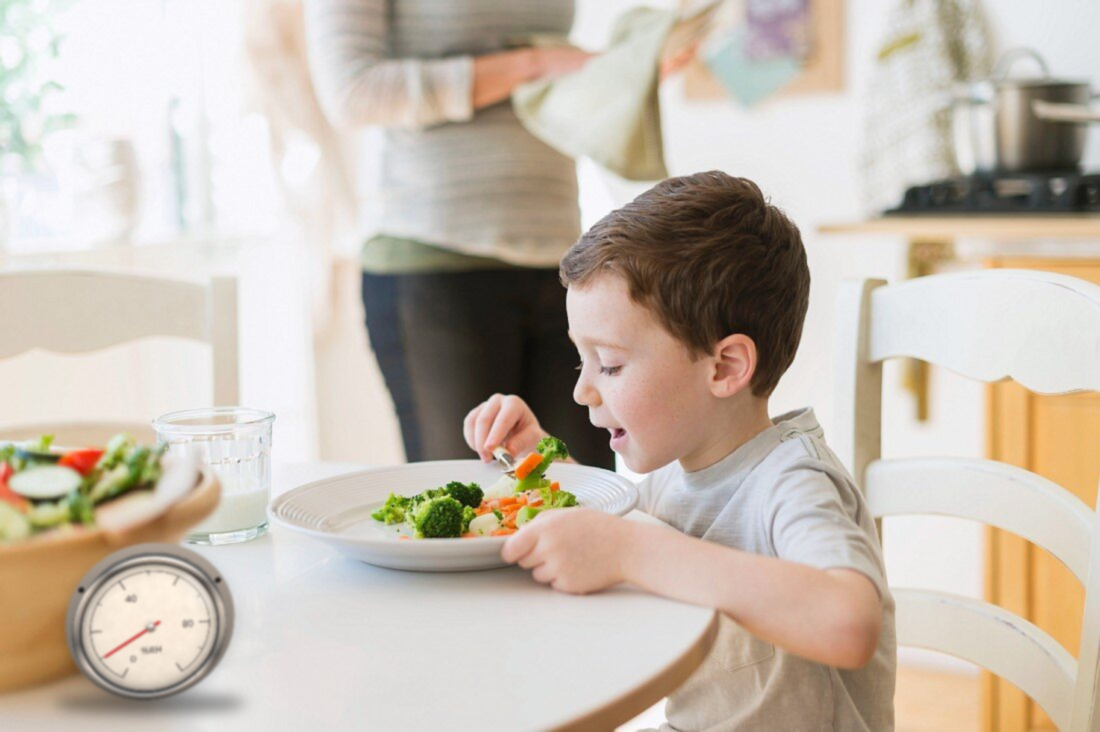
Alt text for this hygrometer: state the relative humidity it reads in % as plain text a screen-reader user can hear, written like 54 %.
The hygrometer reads 10 %
